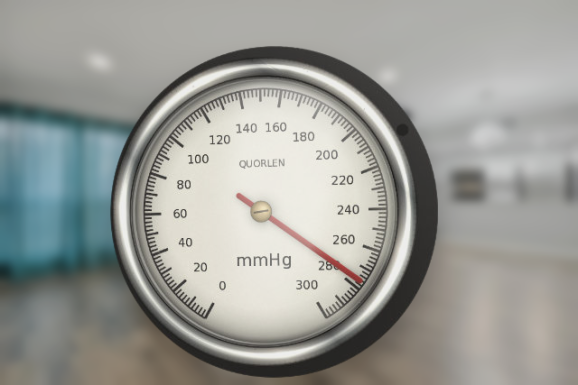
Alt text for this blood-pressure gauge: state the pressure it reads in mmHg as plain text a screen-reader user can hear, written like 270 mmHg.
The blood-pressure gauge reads 276 mmHg
